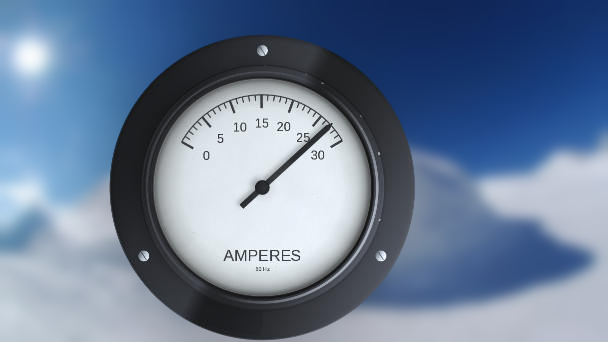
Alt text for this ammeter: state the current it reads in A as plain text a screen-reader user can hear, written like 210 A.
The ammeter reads 27 A
